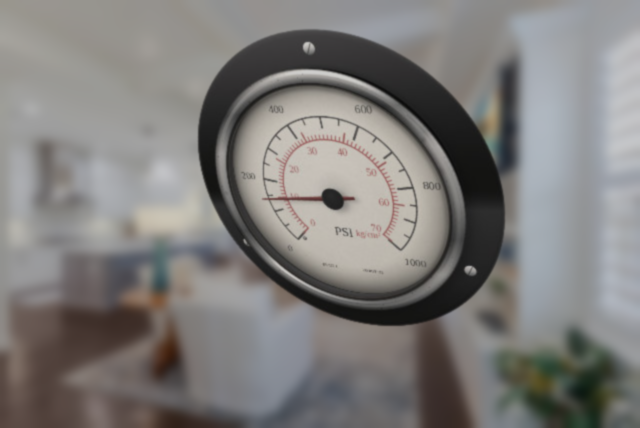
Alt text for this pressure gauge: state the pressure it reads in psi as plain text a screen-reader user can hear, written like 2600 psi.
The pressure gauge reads 150 psi
